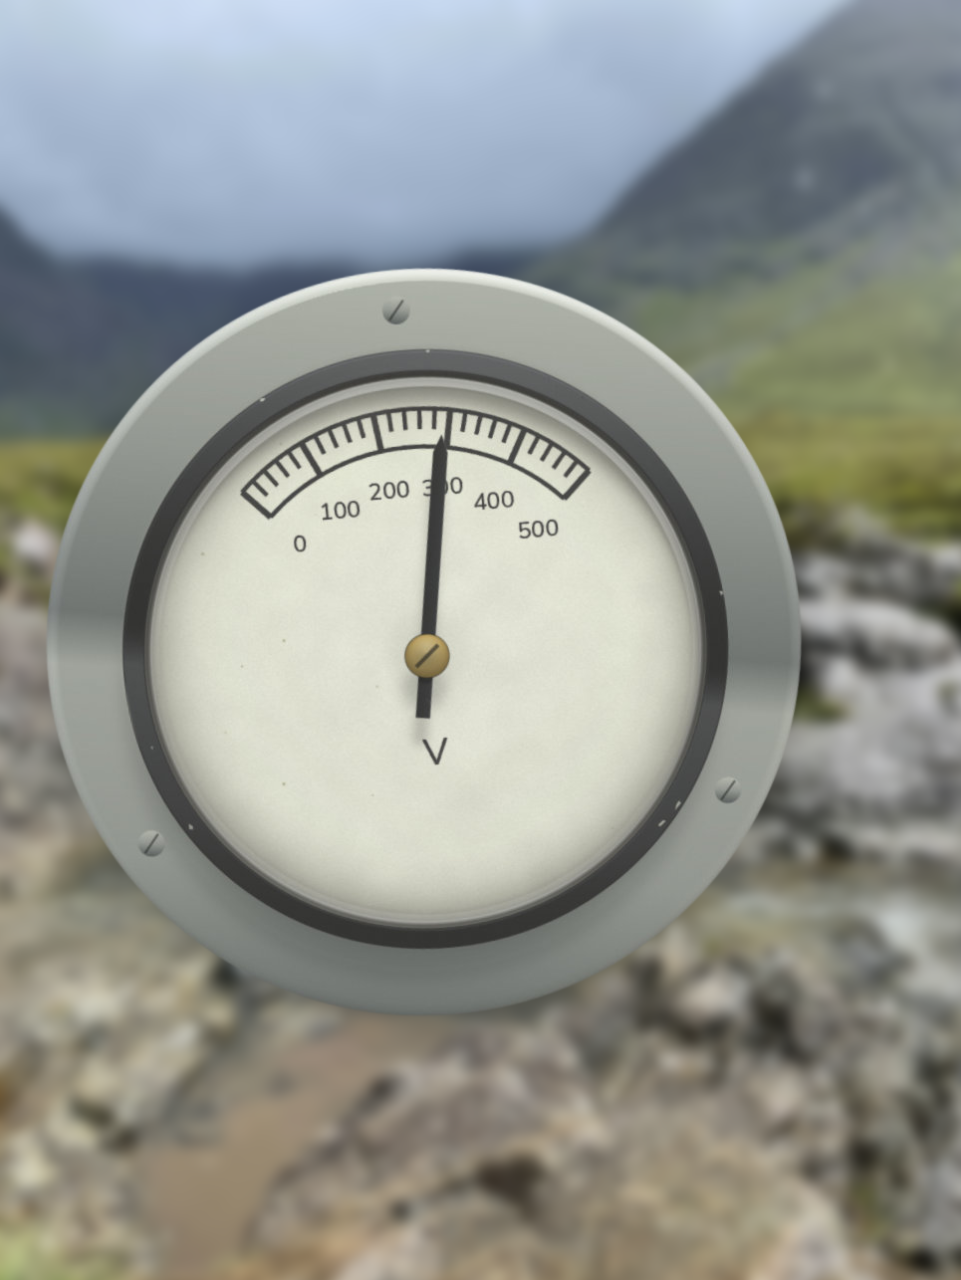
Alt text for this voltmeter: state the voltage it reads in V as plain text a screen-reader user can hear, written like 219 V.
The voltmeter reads 290 V
